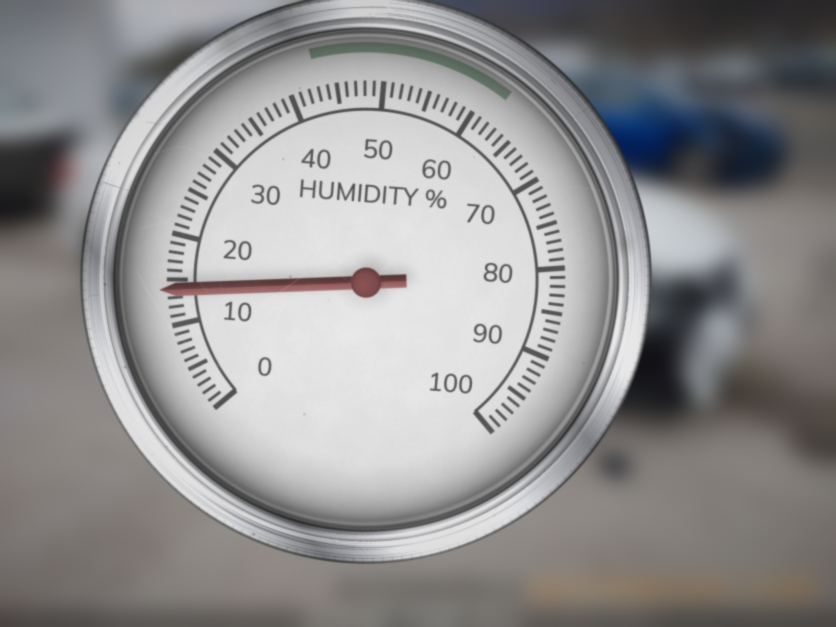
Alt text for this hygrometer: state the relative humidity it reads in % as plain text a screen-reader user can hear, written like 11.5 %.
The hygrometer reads 14 %
